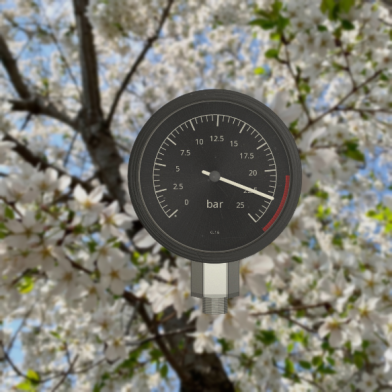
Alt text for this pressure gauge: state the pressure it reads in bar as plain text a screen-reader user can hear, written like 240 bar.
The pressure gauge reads 22.5 bar
